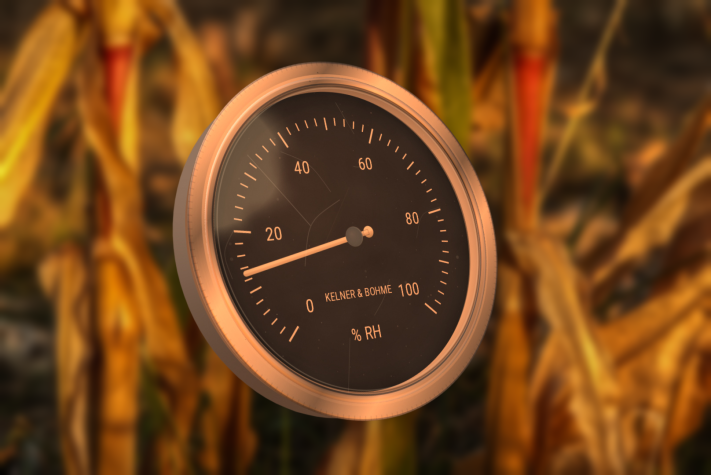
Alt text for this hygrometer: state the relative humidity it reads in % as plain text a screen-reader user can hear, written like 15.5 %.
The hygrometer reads 13 %
